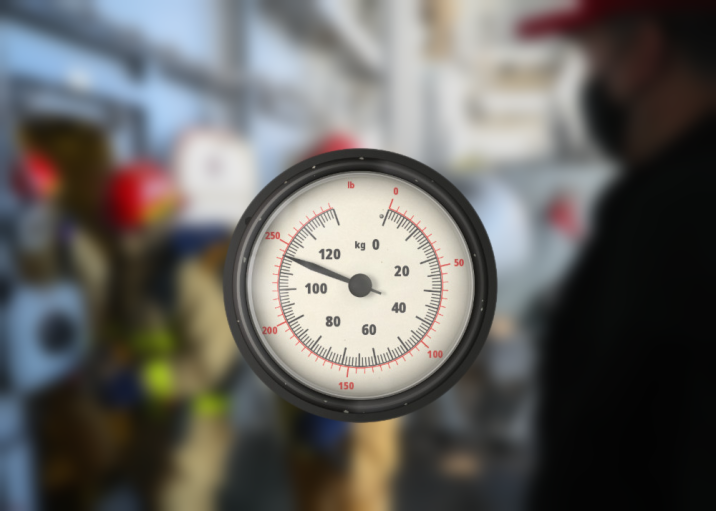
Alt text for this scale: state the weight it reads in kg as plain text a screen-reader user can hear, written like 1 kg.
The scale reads 110 kg
